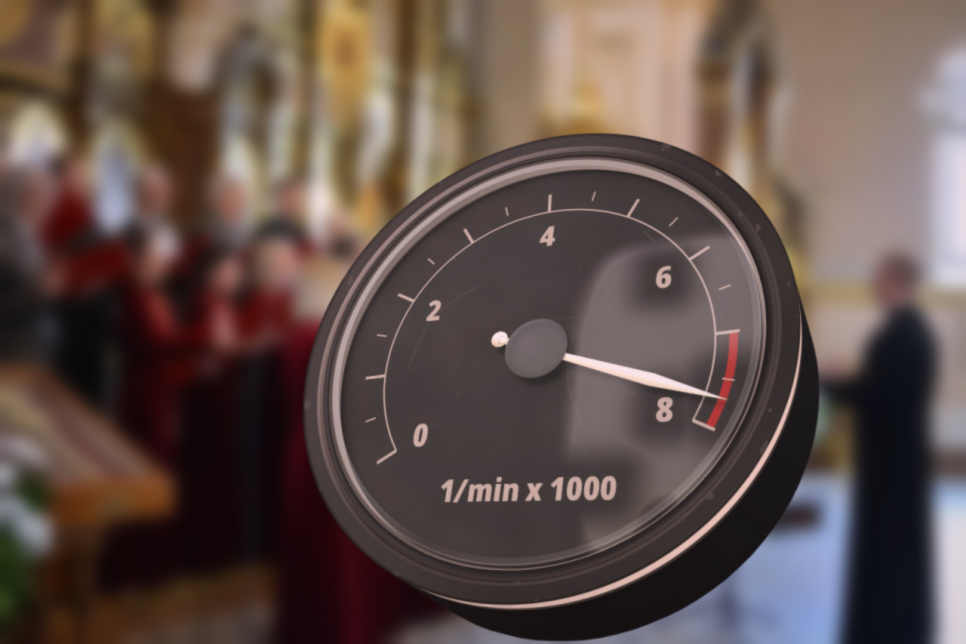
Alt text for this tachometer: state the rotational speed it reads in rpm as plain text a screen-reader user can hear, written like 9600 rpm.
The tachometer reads 7750 rpm
